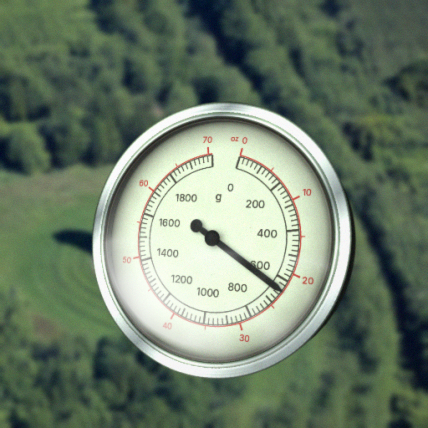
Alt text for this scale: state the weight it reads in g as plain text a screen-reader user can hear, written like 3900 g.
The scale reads 640 g
